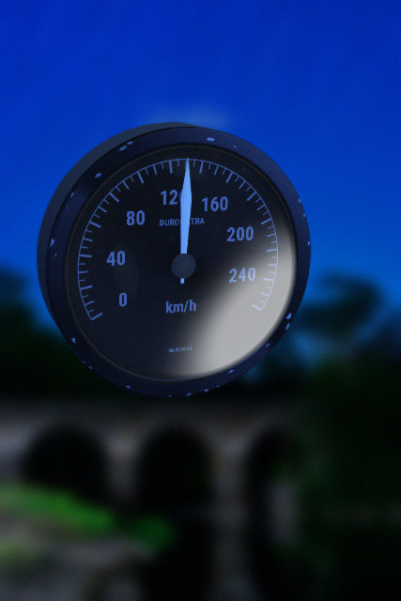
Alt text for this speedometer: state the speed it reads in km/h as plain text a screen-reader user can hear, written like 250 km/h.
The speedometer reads 130 km/h
